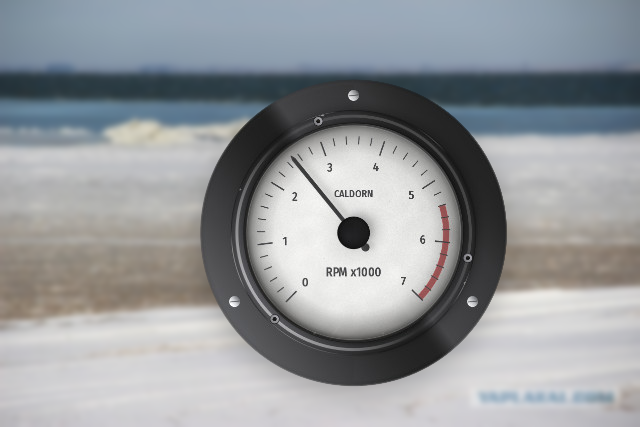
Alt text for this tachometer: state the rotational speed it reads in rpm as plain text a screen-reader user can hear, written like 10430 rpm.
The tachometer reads 2500 rpm
